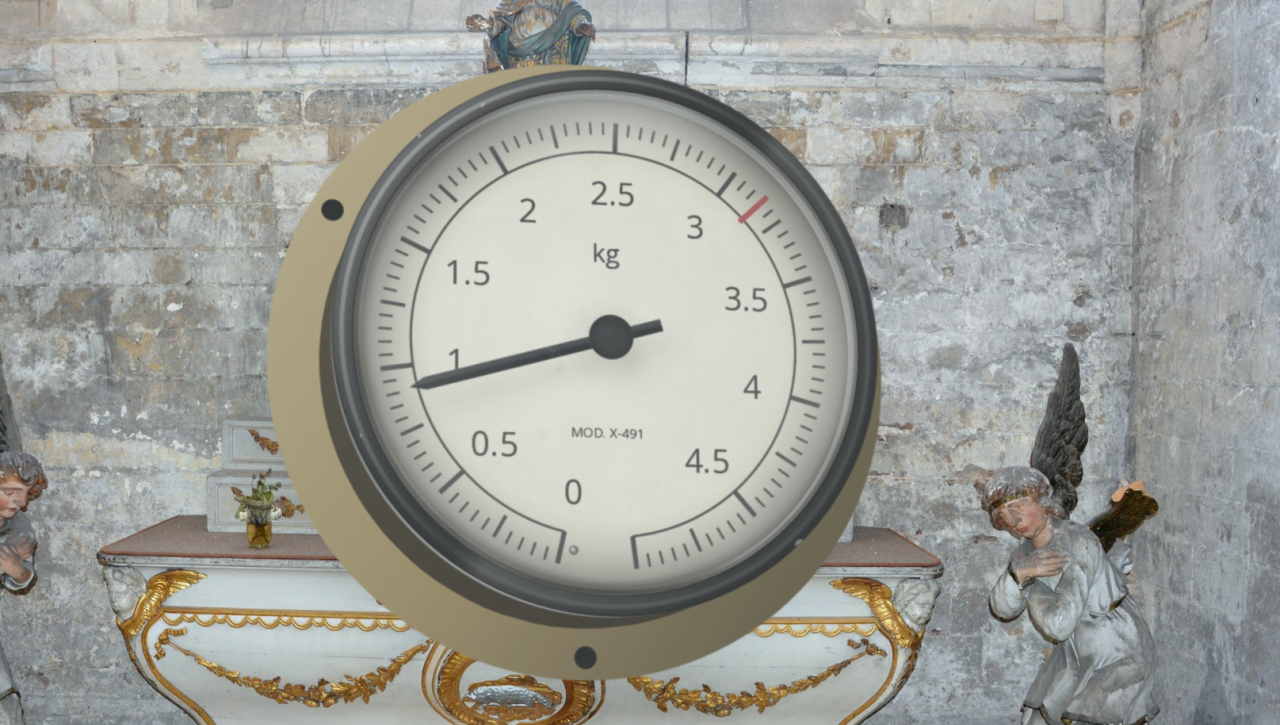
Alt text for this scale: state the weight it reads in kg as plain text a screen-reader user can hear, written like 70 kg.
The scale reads 0.9 kg
